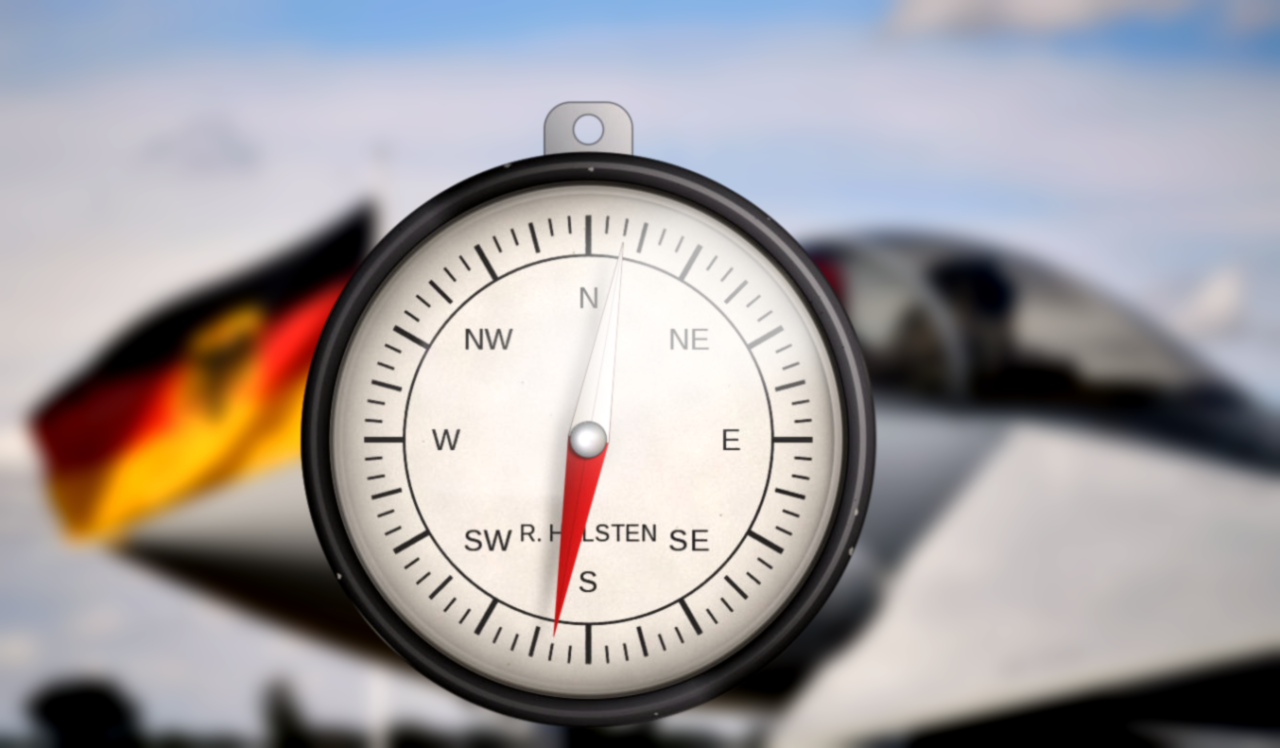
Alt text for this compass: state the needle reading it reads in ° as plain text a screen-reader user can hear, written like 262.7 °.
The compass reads 190 °
